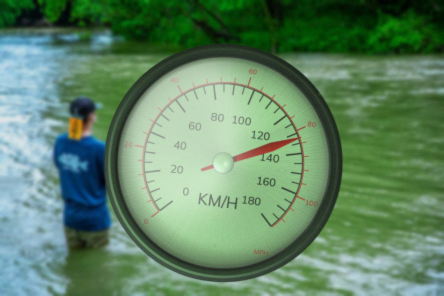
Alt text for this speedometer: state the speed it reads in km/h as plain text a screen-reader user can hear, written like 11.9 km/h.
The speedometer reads 132.5 km/h
